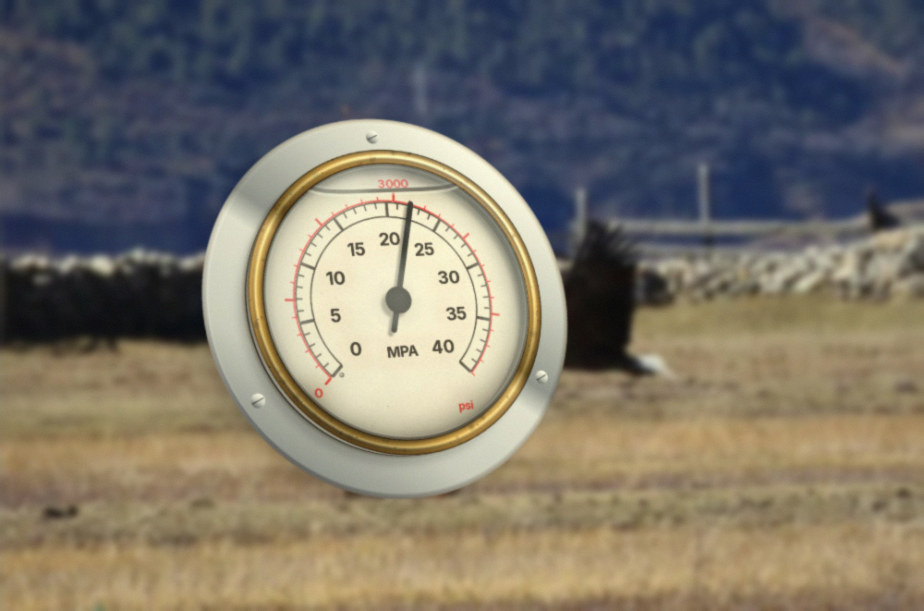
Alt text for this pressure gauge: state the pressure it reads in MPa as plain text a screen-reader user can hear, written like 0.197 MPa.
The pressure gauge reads 22 MPa
